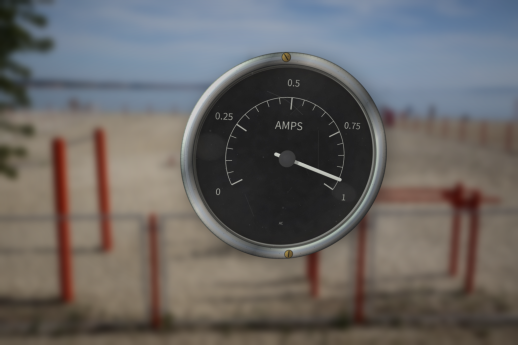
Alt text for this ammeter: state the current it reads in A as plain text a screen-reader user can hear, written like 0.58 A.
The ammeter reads 0.95 A
